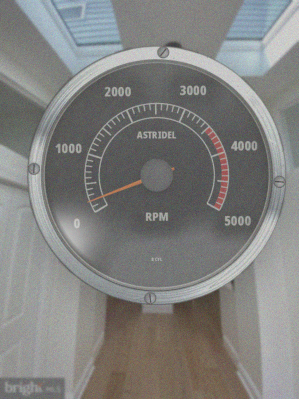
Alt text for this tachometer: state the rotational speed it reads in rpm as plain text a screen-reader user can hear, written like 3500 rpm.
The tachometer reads 200 rpm
